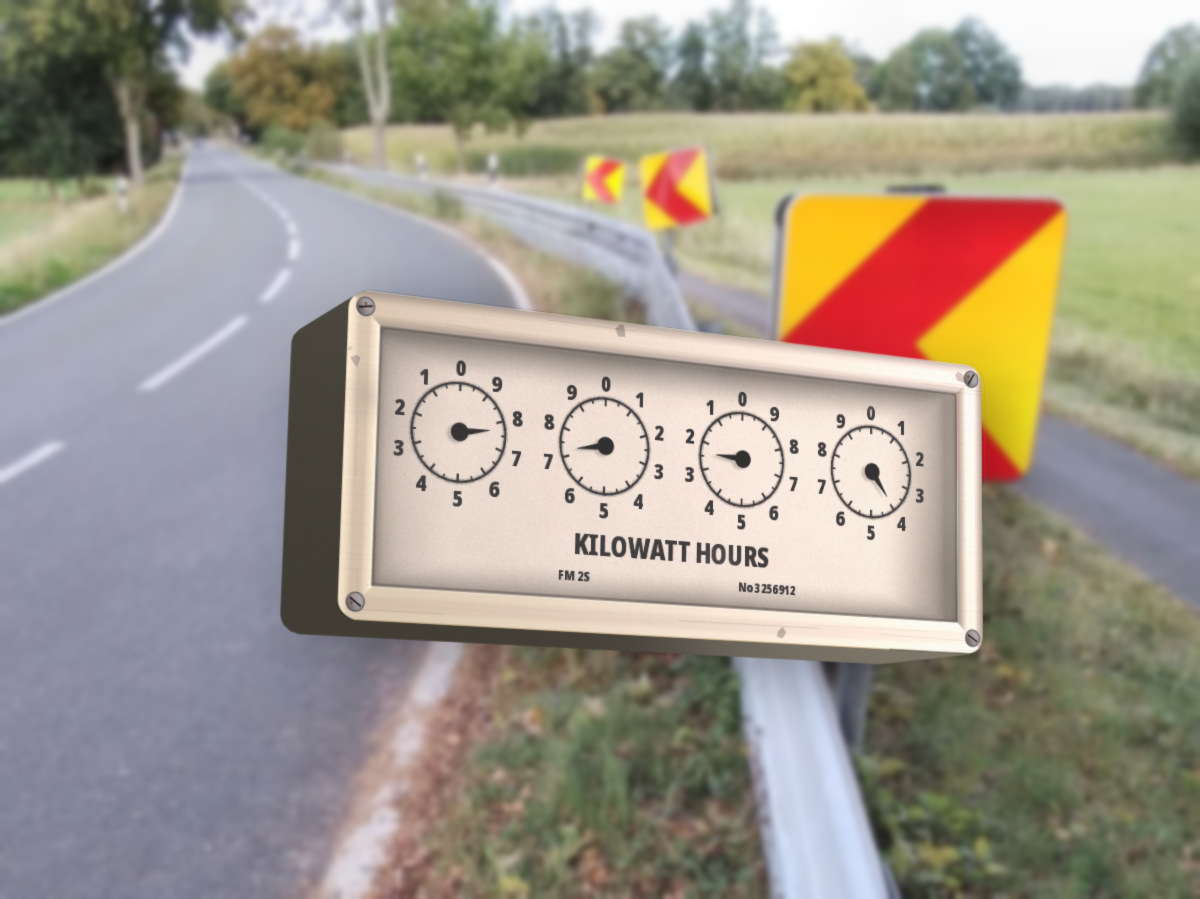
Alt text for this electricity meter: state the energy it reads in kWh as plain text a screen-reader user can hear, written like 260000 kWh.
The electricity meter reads 7724 kWh
